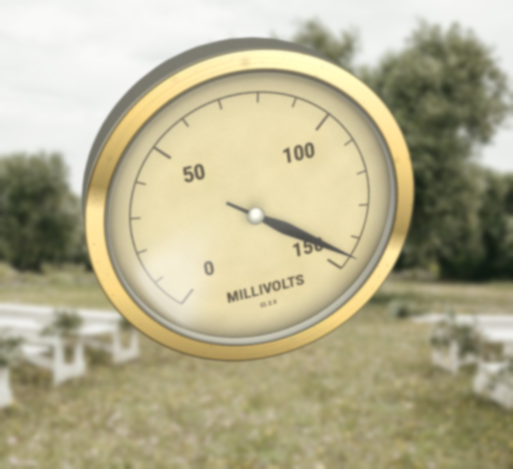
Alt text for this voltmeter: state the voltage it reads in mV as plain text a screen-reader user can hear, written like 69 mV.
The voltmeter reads 145 mV
